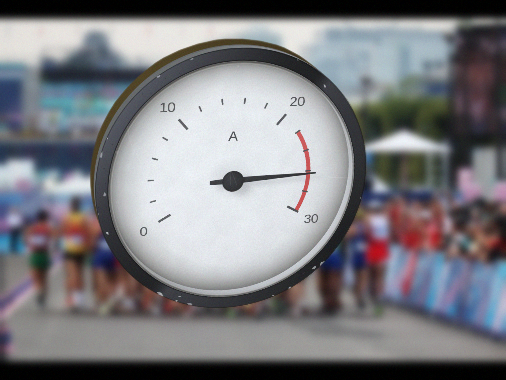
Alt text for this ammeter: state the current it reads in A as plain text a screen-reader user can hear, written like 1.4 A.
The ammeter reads 26 A
